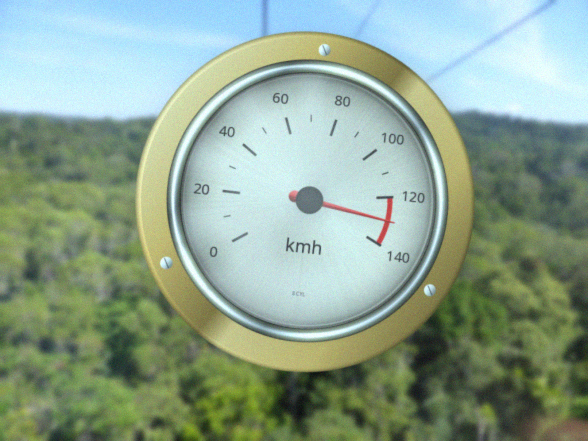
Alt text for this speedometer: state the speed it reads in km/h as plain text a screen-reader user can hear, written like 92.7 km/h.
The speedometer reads 130 km/h
